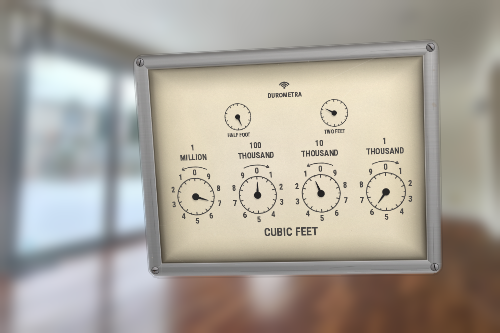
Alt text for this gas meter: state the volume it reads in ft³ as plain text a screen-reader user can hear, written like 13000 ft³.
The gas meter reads 700600 ft³
